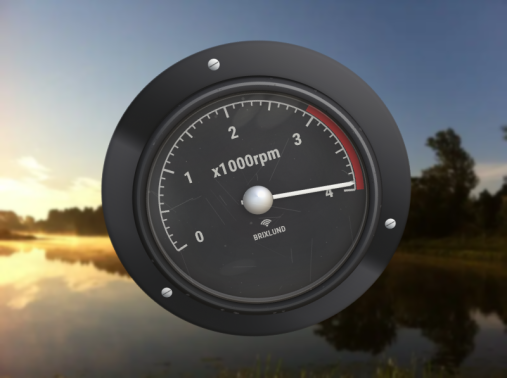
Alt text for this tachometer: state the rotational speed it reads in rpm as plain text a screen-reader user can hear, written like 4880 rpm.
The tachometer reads 3900 rpm
